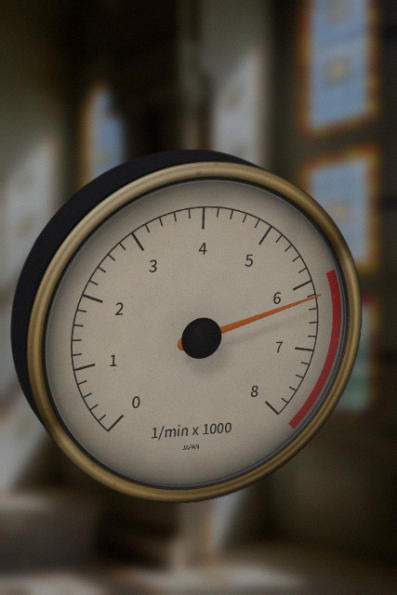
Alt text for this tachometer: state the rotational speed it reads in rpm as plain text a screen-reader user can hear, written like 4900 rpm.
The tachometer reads 6200 rpm
